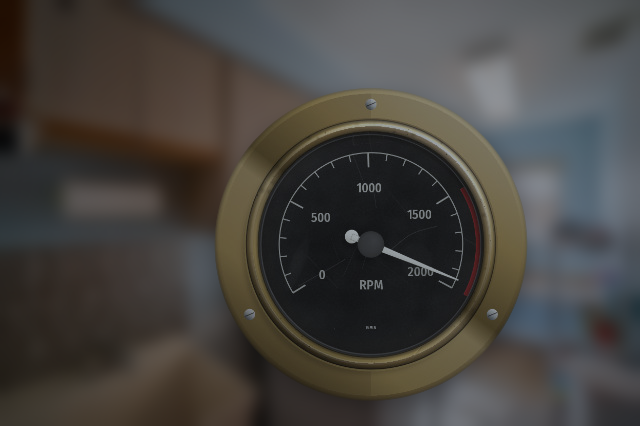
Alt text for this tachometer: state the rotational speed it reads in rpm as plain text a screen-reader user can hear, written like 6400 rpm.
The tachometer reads 1950 rpm
